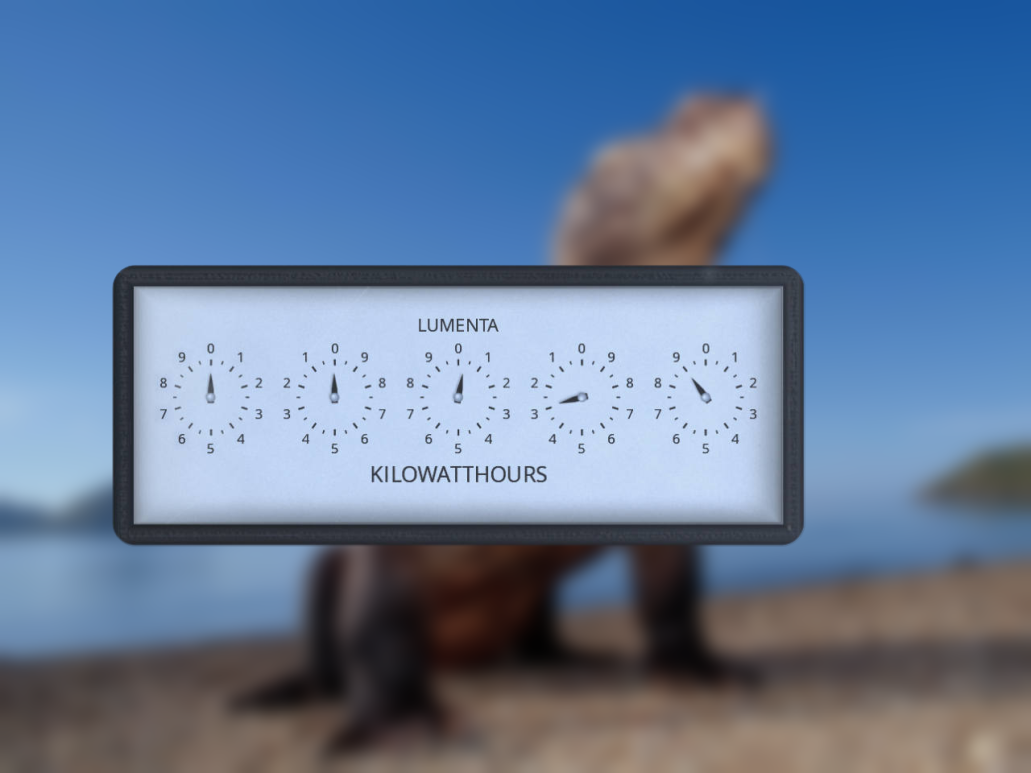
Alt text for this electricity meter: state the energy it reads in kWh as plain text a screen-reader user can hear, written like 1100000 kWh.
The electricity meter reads 29 kWh
